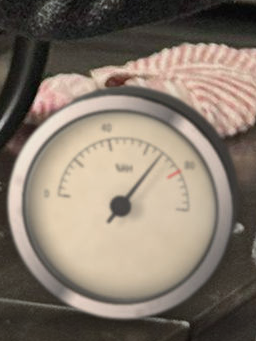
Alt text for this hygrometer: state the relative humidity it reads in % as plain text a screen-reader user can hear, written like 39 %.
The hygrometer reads 68 %
